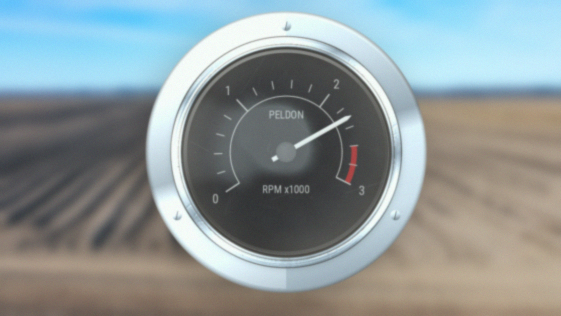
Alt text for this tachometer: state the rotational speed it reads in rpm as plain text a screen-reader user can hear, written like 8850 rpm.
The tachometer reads 2300 rpm
